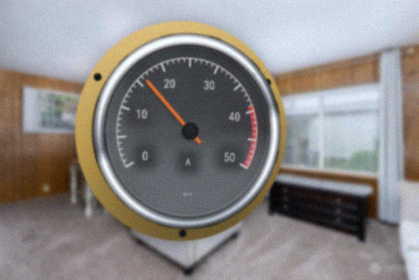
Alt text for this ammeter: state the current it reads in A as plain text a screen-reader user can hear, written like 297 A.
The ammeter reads 16 A
